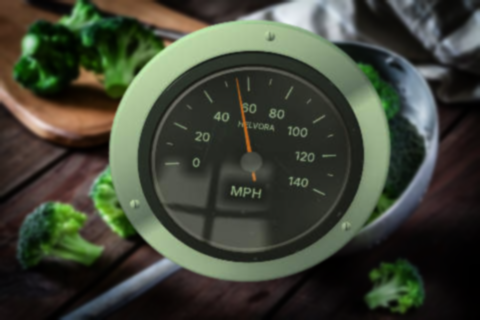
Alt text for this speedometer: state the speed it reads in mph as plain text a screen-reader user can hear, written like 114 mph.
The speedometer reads 55 mph
